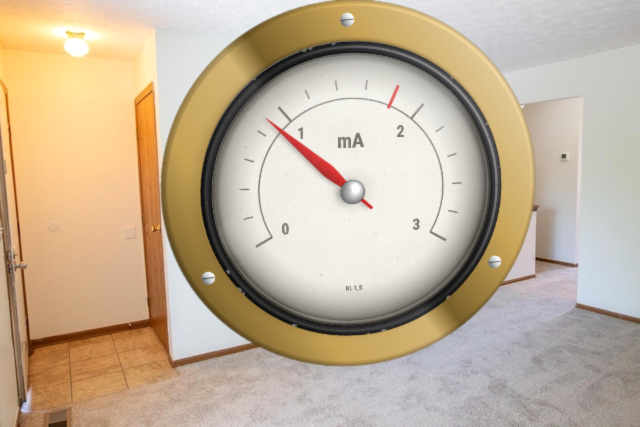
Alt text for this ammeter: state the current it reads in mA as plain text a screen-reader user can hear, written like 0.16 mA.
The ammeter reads 0.9 mA
